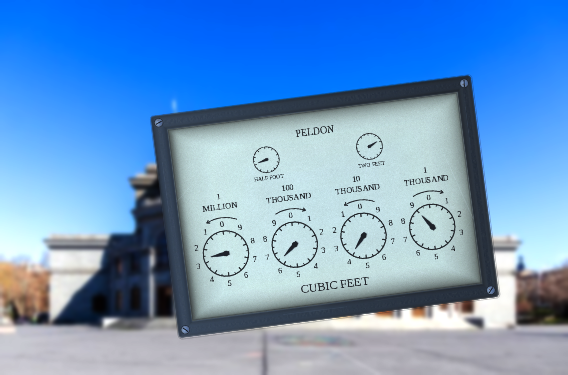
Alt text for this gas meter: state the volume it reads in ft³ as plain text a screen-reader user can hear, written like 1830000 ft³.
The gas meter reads 263900 ft³
